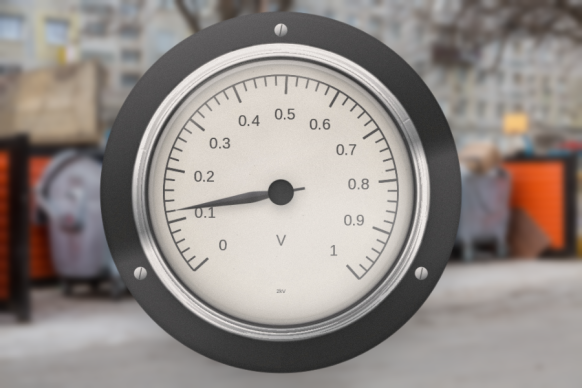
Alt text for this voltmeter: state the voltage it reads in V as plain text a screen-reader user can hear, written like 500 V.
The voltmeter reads 0.12 V
